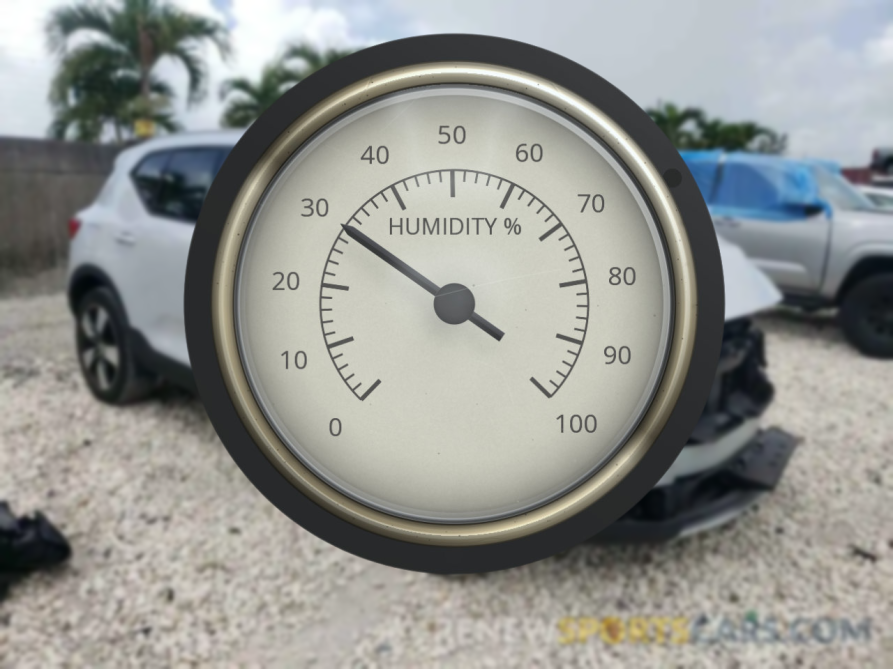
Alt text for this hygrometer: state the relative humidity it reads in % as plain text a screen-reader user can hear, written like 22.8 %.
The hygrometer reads 30 %
